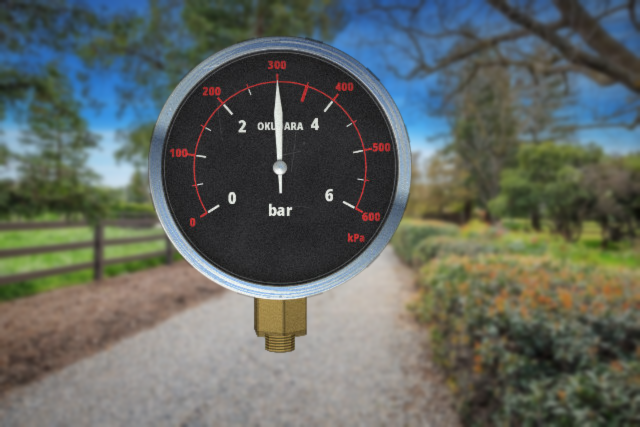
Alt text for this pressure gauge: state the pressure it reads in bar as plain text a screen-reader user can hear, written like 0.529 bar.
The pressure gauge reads 3 bar
